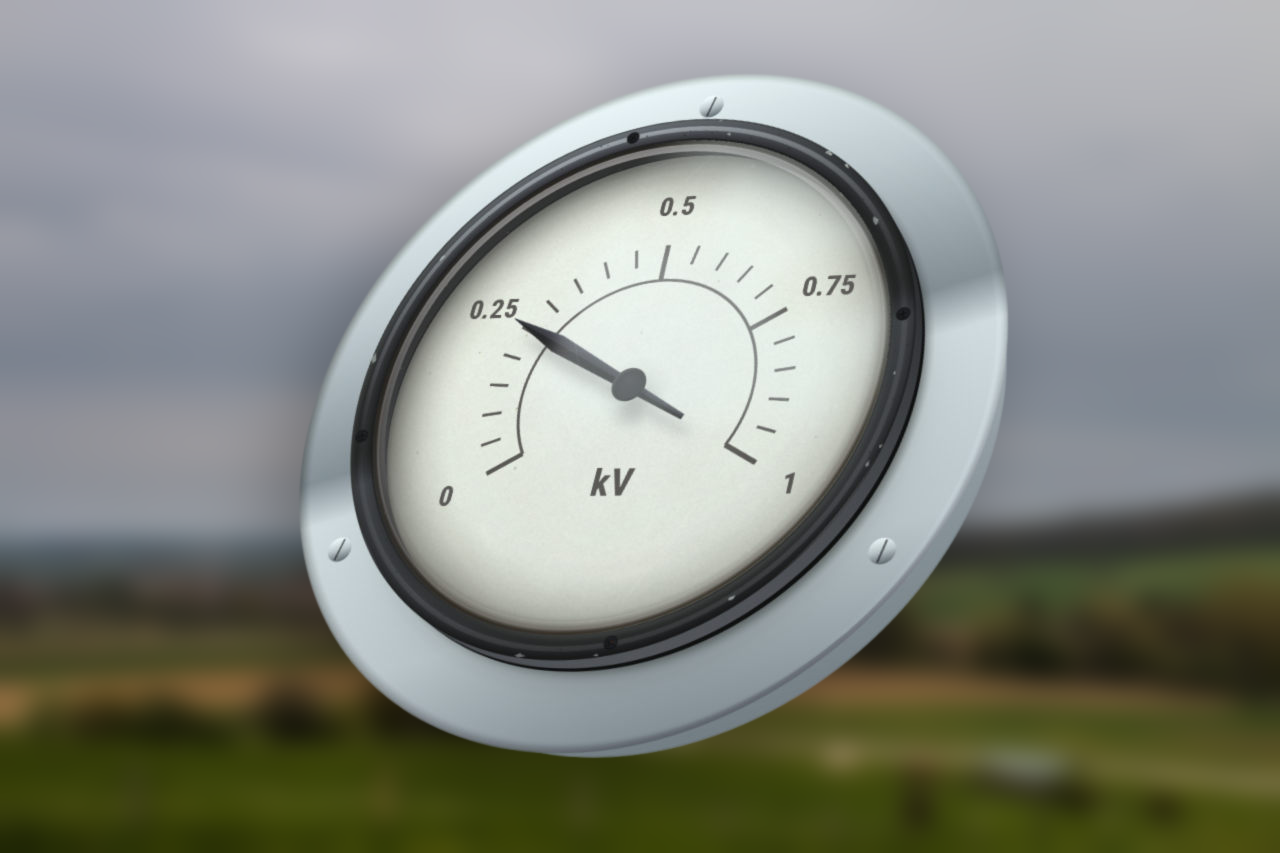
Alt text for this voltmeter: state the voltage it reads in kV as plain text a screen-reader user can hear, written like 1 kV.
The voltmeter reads 0.25 kV
